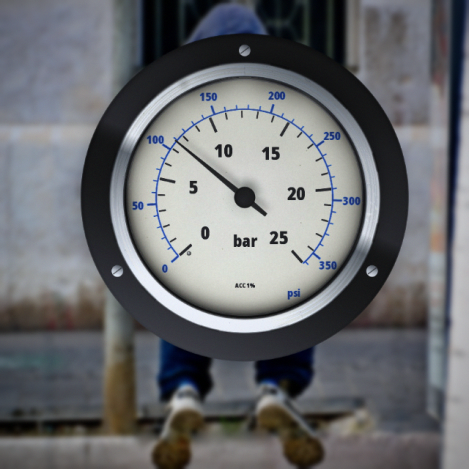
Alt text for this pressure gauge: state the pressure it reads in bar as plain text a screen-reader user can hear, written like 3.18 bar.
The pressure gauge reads 7.5 bar
